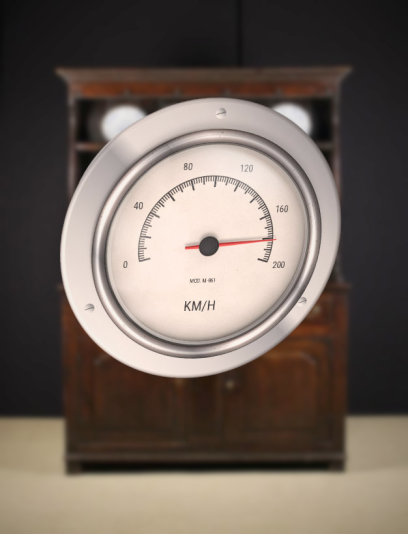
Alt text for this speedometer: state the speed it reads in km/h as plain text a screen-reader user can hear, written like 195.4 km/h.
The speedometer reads 180 km/h
